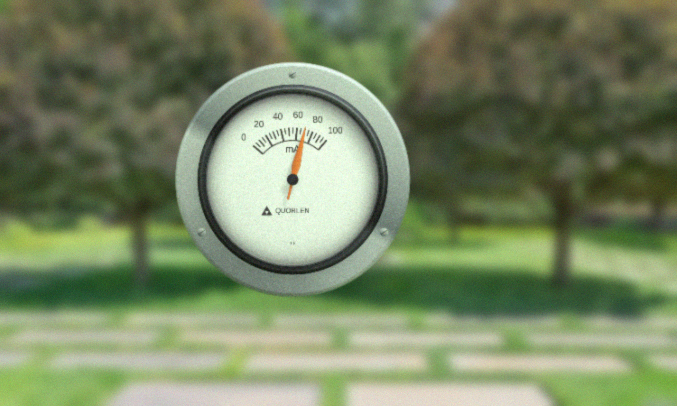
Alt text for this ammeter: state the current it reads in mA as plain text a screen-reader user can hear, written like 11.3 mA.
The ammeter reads 70 mA
